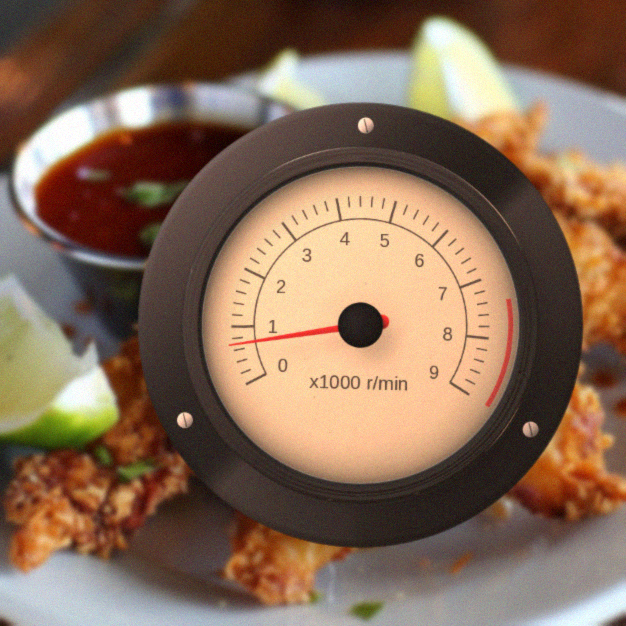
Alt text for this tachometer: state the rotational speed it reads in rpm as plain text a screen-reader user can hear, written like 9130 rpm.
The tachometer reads 700 rpm
